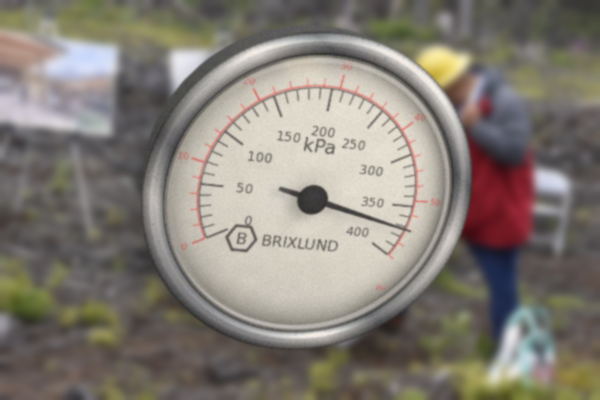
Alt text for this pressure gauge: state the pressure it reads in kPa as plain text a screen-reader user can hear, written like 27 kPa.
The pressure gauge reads 370 kPa
